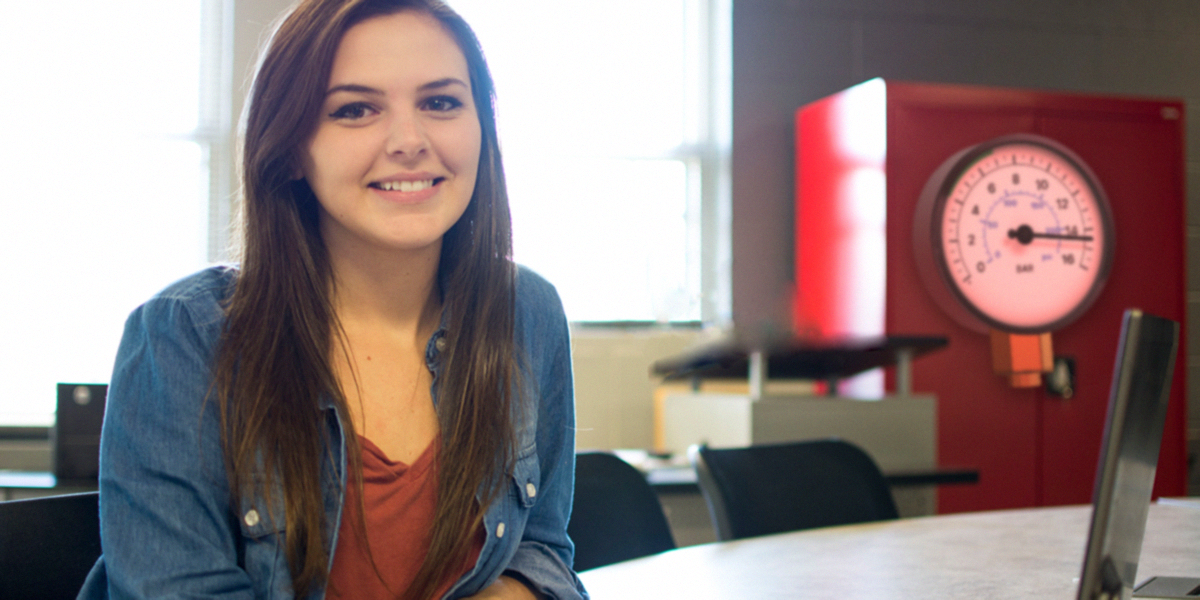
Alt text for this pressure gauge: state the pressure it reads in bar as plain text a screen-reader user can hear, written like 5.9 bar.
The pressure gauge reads 14.5 bar
